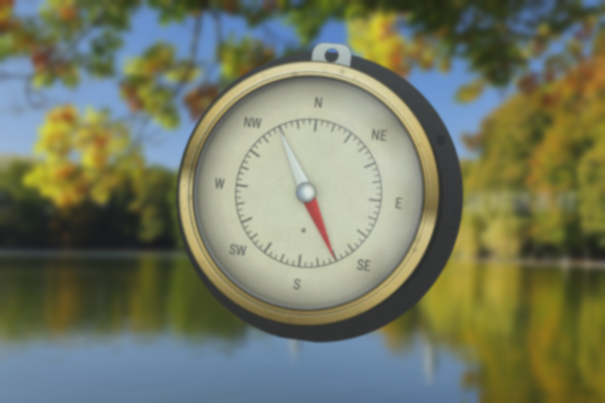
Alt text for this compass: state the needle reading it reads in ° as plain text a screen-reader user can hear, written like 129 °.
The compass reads 150 °
